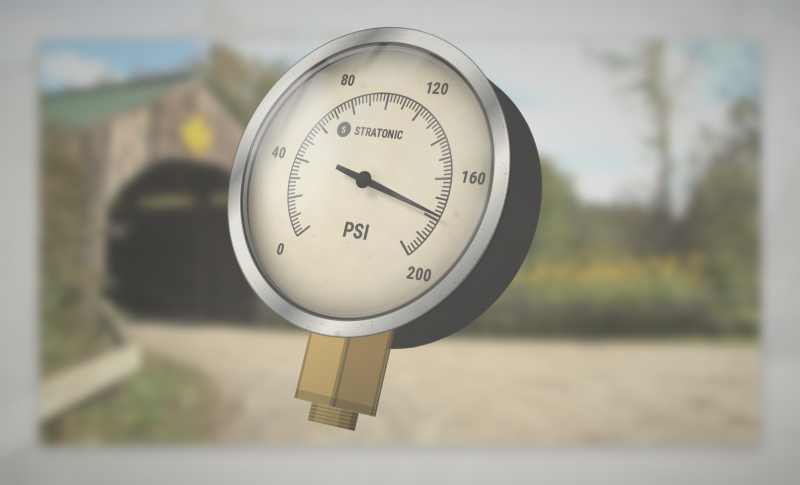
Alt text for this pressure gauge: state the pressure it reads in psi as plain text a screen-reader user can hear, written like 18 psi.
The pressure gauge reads 178 psi
